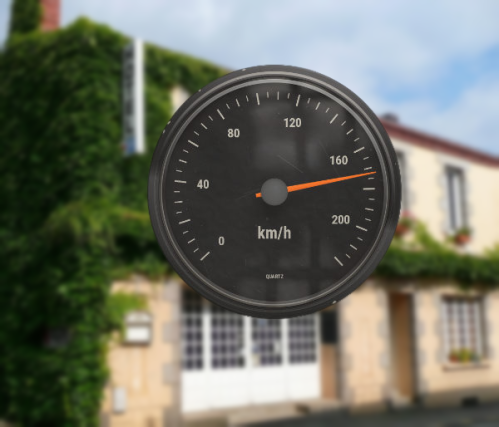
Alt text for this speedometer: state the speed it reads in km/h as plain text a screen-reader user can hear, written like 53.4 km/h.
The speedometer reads 172.5 km/h
